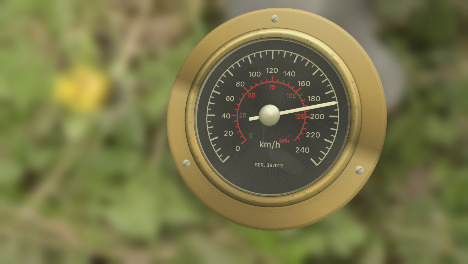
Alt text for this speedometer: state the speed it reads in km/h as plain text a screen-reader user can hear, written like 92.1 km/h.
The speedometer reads 190 km/h
